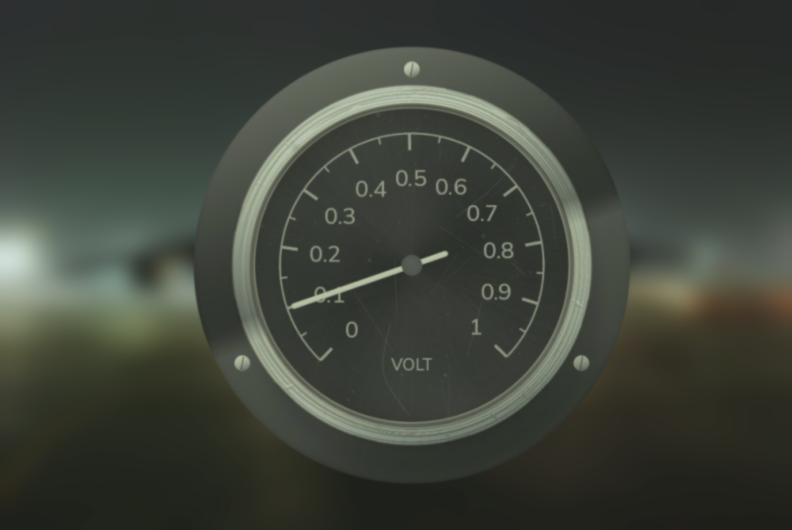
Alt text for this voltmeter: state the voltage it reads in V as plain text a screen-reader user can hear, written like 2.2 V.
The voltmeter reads 0.1 V
